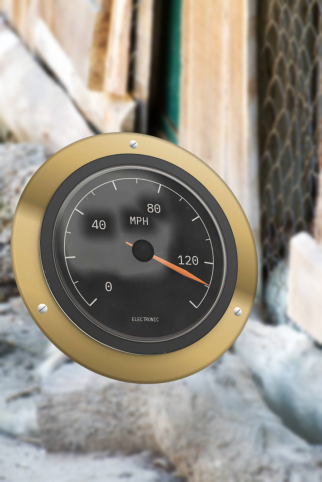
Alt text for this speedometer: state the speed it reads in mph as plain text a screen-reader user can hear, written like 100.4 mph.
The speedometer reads 130 mph
